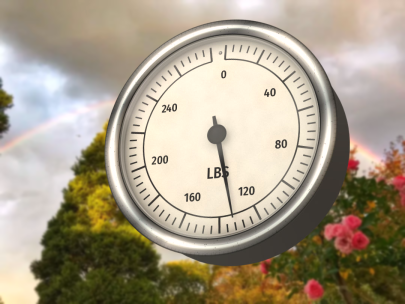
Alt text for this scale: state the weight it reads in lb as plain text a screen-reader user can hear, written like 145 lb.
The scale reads 132 lb
